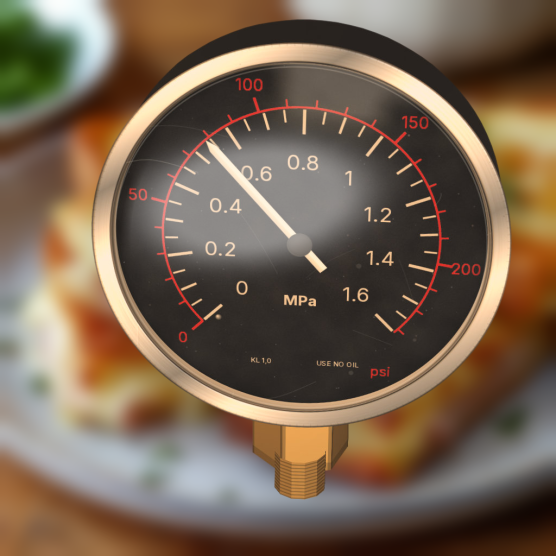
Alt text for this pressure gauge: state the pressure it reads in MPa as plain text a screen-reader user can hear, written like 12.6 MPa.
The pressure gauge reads 0.55 MPa
